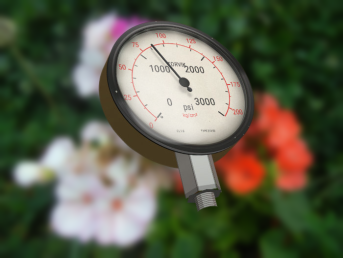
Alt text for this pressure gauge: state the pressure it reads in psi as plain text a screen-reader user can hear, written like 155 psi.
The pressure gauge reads 1200 psi
